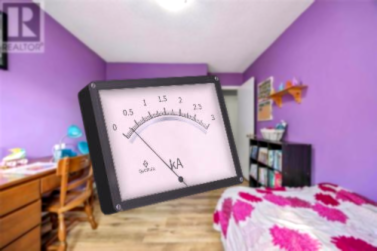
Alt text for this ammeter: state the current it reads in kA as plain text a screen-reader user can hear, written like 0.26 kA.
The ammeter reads 0.25 kA
